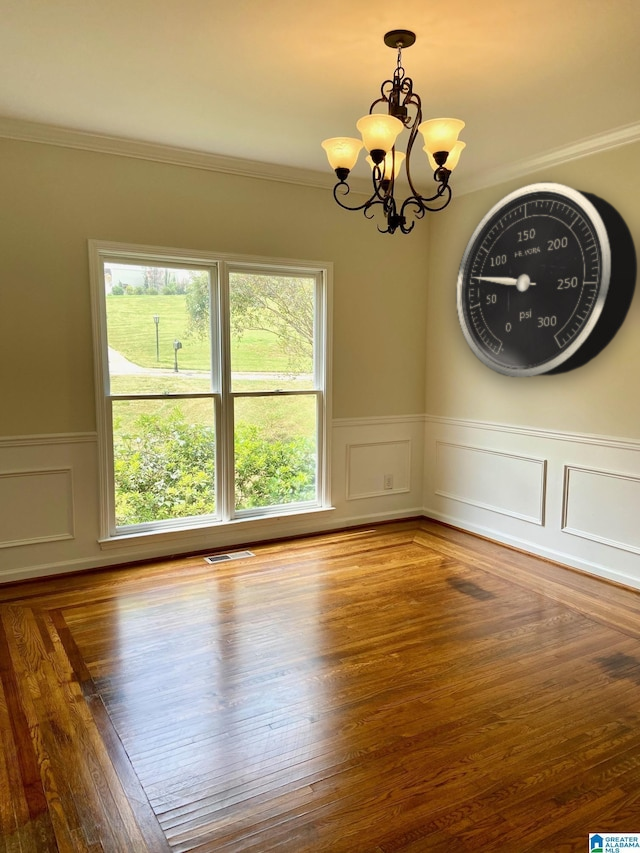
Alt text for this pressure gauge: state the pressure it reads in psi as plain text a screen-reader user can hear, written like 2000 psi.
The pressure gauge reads 75 psi
